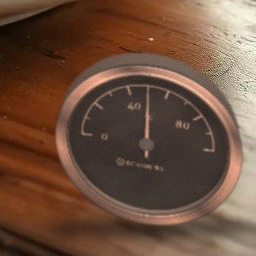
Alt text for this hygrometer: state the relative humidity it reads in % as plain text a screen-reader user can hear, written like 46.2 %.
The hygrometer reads 50 %
